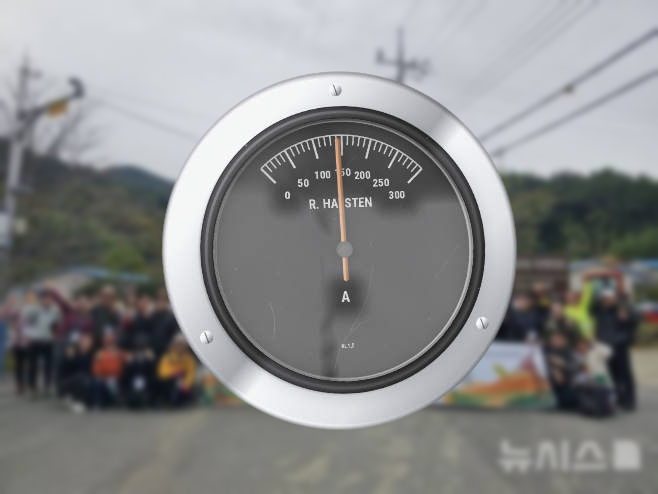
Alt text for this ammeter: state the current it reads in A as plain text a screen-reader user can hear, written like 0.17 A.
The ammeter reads 140 A
